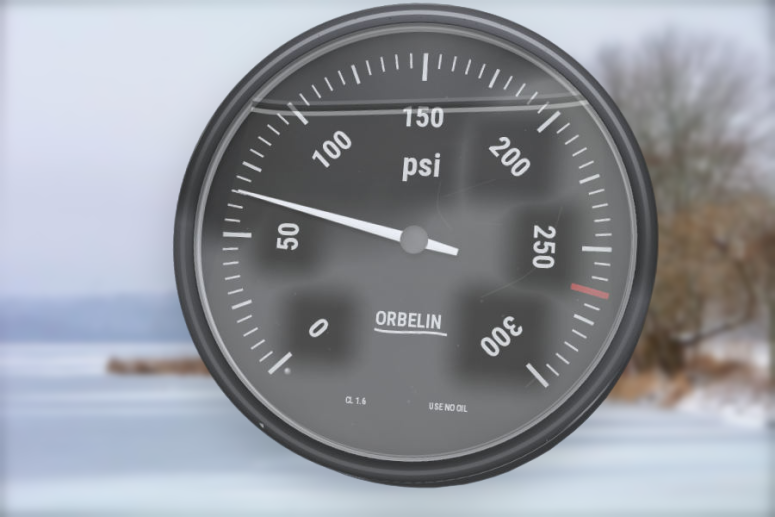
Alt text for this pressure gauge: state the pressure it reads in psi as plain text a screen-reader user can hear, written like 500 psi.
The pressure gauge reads 65 psi
